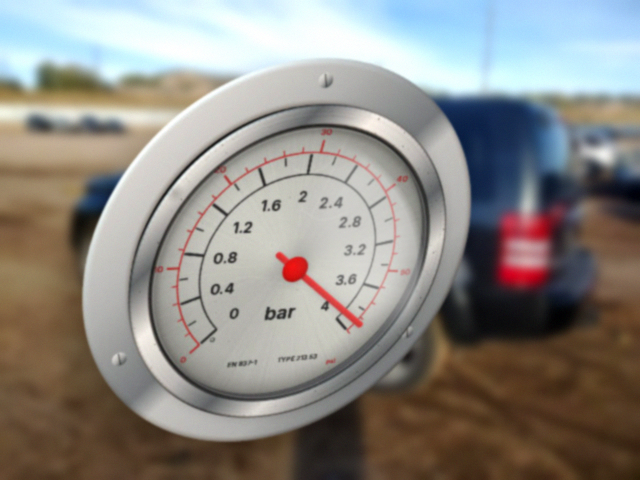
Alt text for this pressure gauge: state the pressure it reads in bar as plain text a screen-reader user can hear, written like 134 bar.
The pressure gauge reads 3.9 bar
